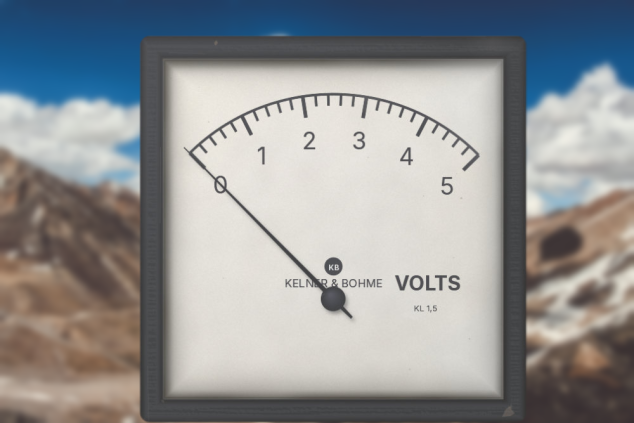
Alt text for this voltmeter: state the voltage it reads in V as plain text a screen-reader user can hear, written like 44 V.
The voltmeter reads 0 V
